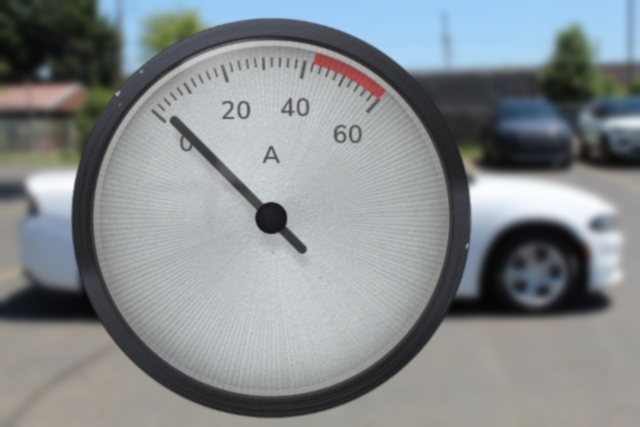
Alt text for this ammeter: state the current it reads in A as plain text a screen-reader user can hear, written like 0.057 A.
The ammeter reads 2 A
